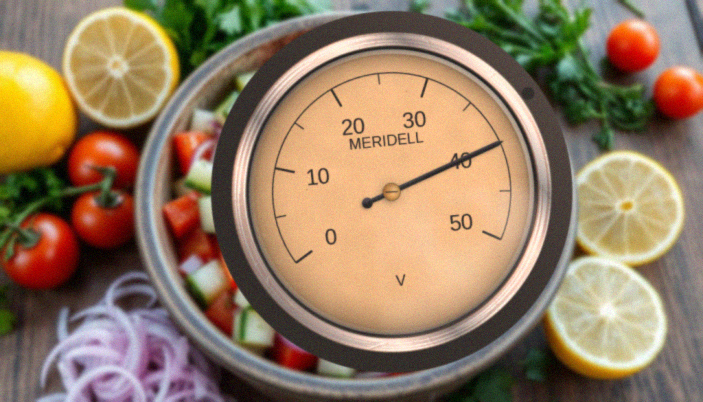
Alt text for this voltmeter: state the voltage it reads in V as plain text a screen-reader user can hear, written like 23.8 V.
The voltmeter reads 40 V
